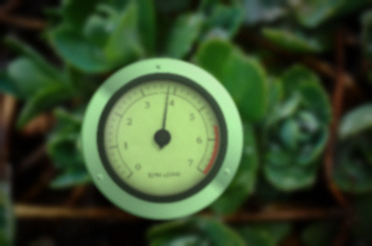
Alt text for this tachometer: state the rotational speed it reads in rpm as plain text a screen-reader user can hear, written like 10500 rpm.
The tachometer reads 3800 rpm
